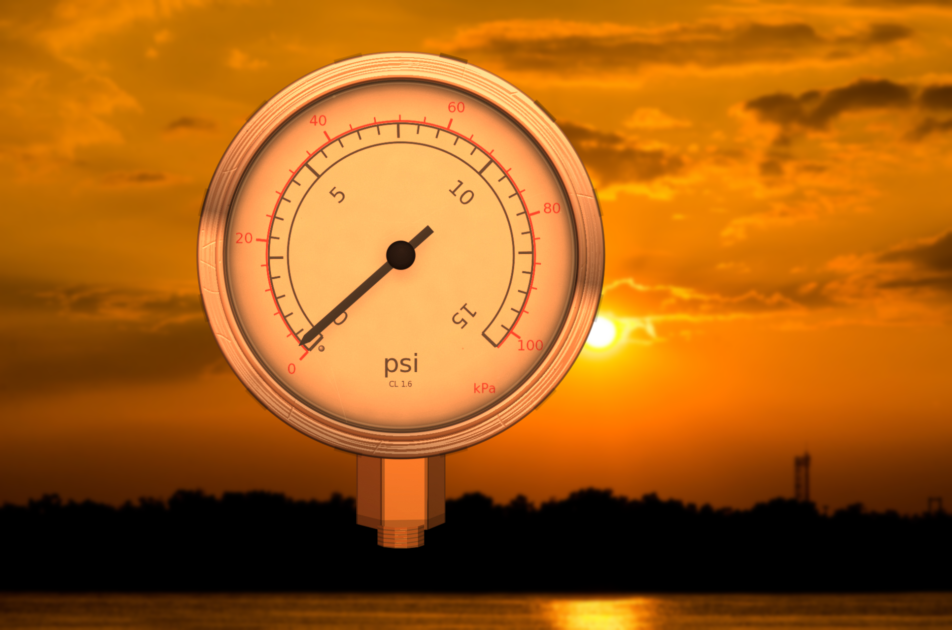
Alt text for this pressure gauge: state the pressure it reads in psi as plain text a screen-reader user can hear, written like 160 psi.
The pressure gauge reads 0.25 psi
